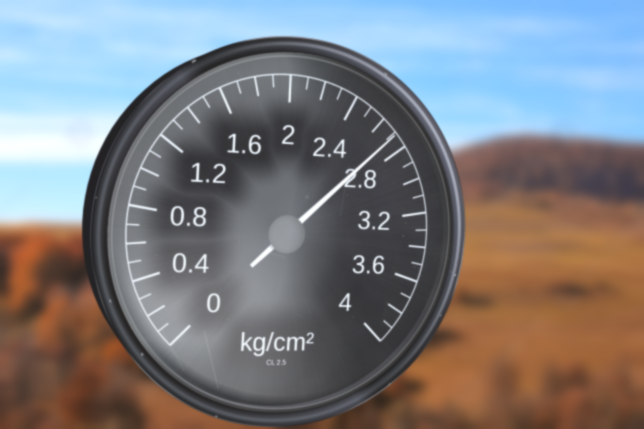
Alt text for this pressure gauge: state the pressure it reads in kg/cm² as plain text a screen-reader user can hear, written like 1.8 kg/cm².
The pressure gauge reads 2.7 kg/cm²
